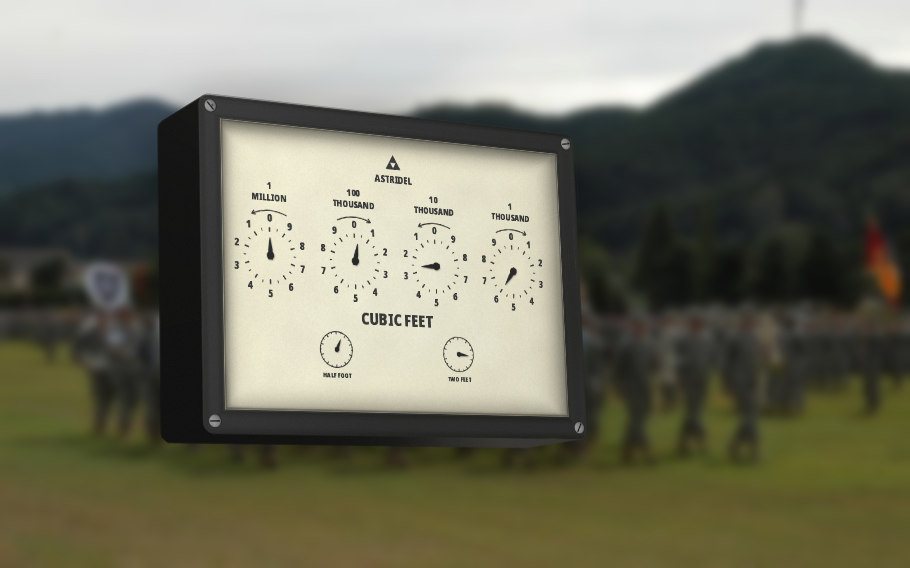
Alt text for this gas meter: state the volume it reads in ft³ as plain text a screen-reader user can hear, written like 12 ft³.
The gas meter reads 2600 ft³
